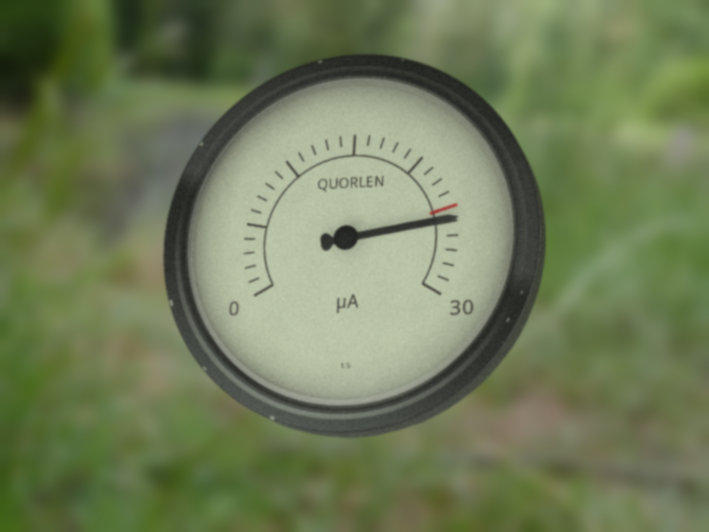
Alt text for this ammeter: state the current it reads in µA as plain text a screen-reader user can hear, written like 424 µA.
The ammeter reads 25 µA
